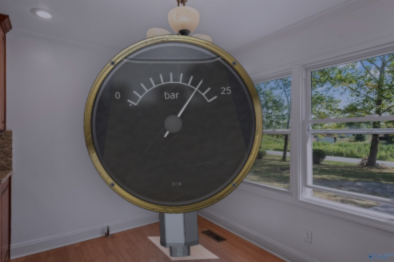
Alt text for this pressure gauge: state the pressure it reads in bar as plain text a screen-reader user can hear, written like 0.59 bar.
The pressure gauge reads 20 bar
